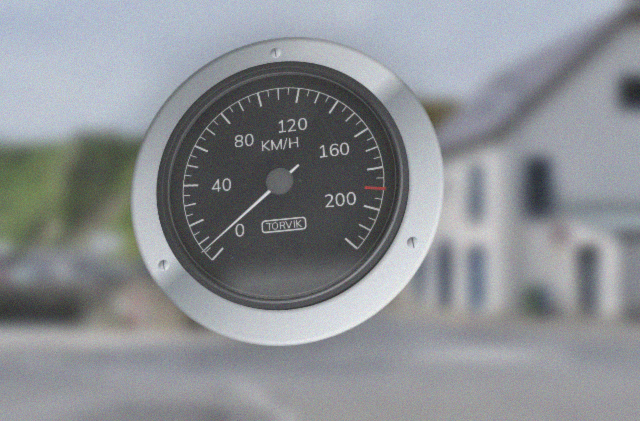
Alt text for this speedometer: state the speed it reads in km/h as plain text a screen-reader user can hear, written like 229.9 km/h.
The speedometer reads 5 km/h
